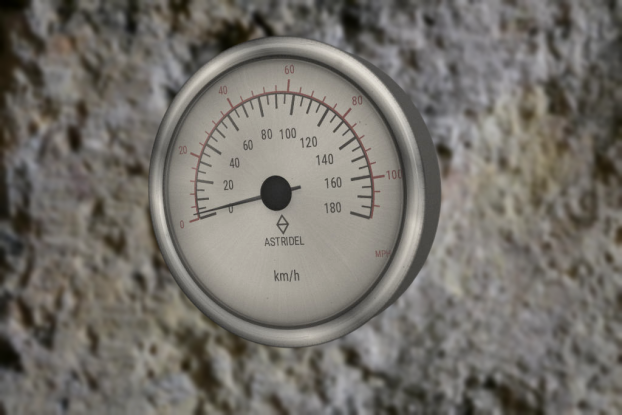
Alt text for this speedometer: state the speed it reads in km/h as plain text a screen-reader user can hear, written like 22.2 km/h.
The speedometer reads 2.5 km/h
